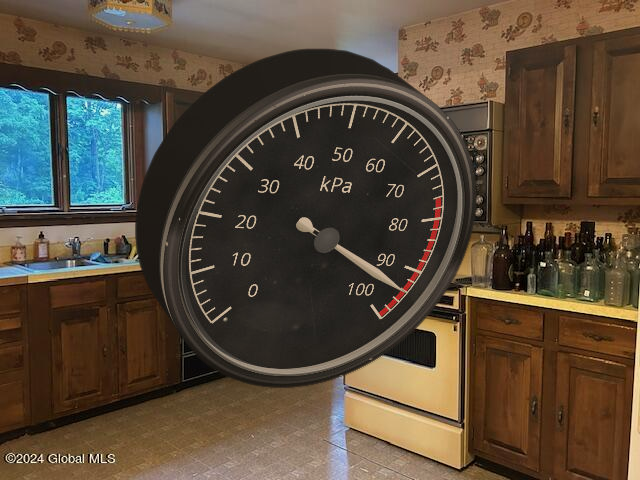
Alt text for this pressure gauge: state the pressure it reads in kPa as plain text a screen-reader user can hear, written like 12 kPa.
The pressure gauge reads 94 kPa
